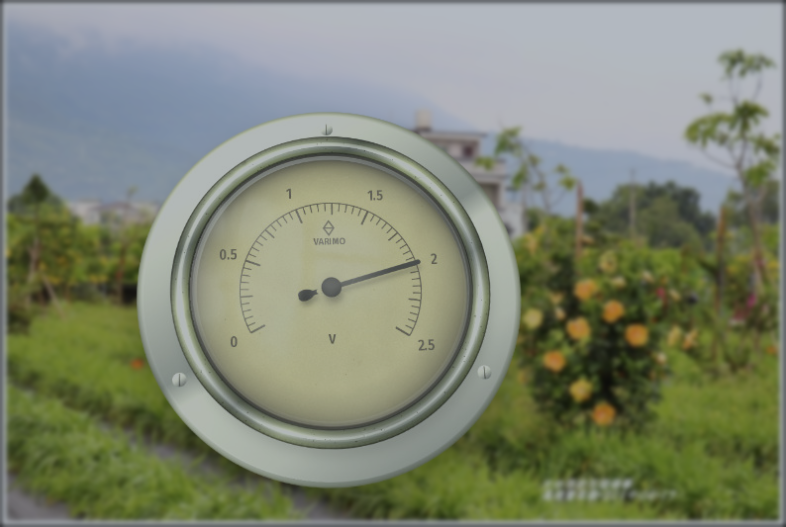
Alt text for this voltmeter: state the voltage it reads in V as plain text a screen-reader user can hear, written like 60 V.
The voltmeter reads 2 V
